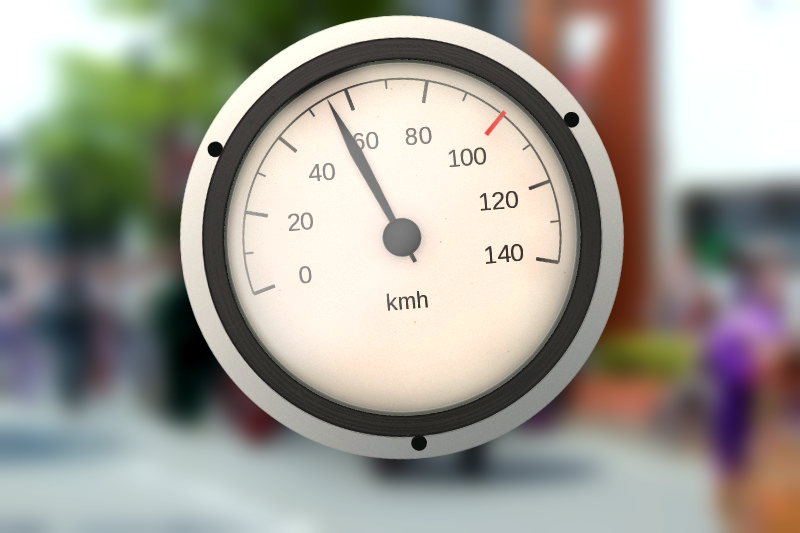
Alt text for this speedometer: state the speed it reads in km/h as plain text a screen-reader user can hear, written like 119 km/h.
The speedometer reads 55 km/h
